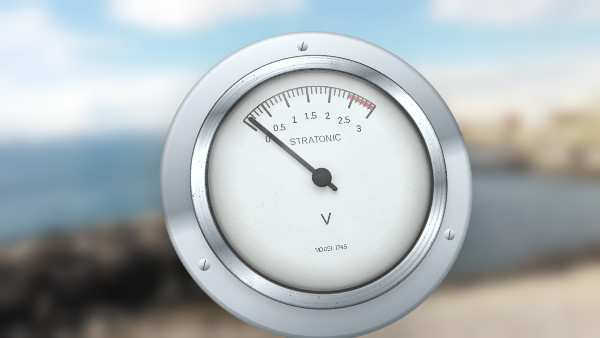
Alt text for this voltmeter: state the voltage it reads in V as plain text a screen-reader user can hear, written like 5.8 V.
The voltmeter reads 0.1 V
